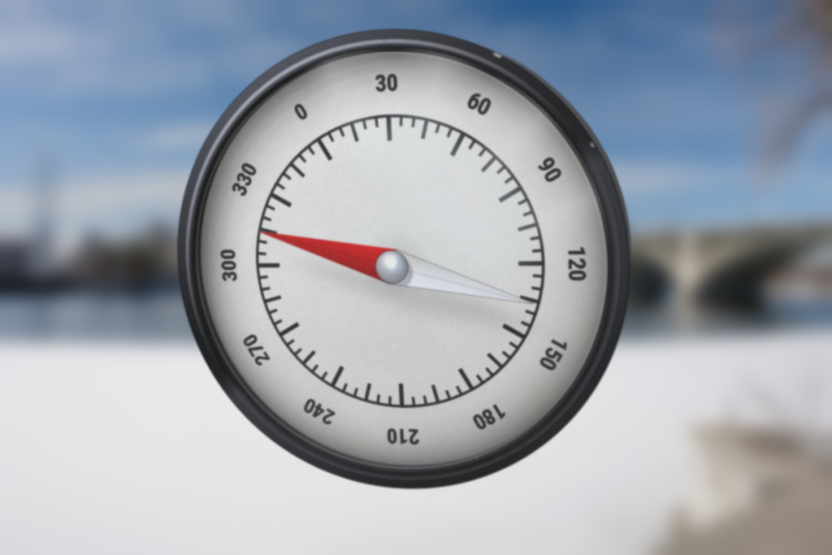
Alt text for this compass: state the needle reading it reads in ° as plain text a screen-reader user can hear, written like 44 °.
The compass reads 315 °
